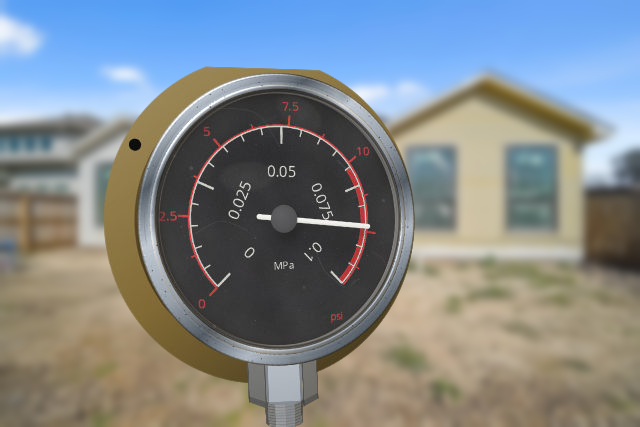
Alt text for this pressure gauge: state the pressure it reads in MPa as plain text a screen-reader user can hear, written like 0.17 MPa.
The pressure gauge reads 0.085 MPa
